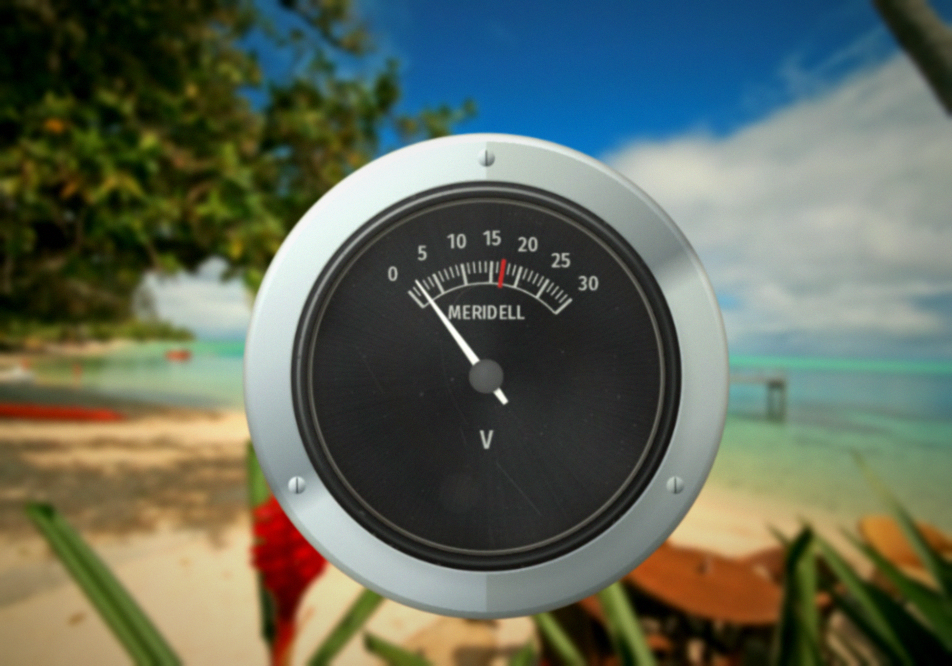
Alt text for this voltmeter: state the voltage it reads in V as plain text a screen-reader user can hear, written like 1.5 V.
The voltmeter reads 2 V
